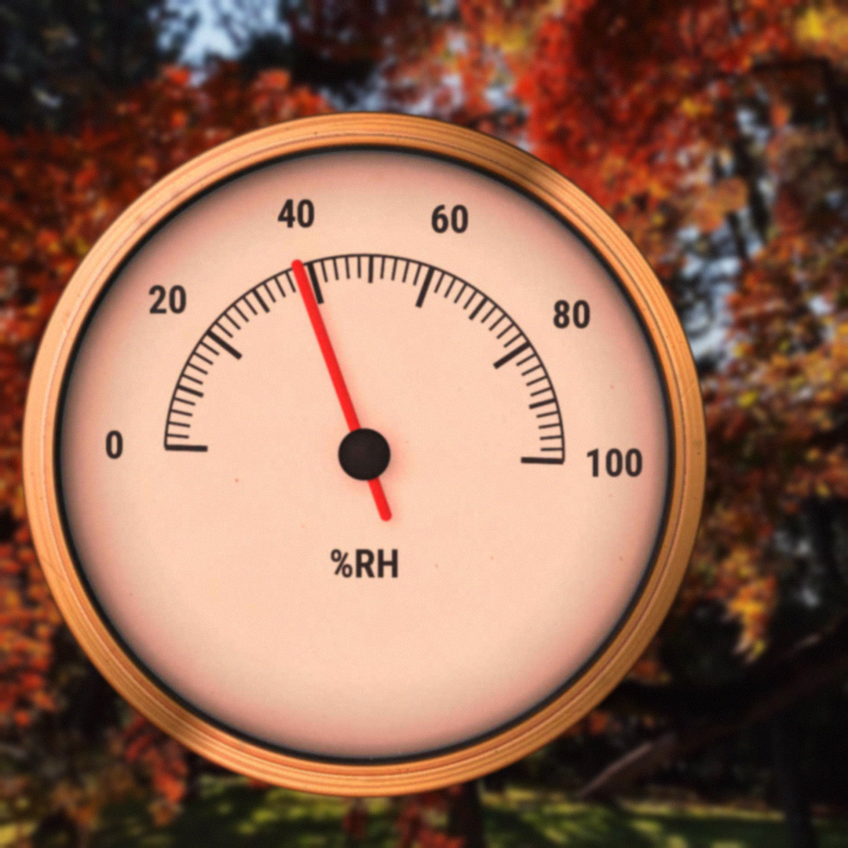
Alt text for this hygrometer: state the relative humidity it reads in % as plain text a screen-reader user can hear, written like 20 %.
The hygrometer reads 38 %
